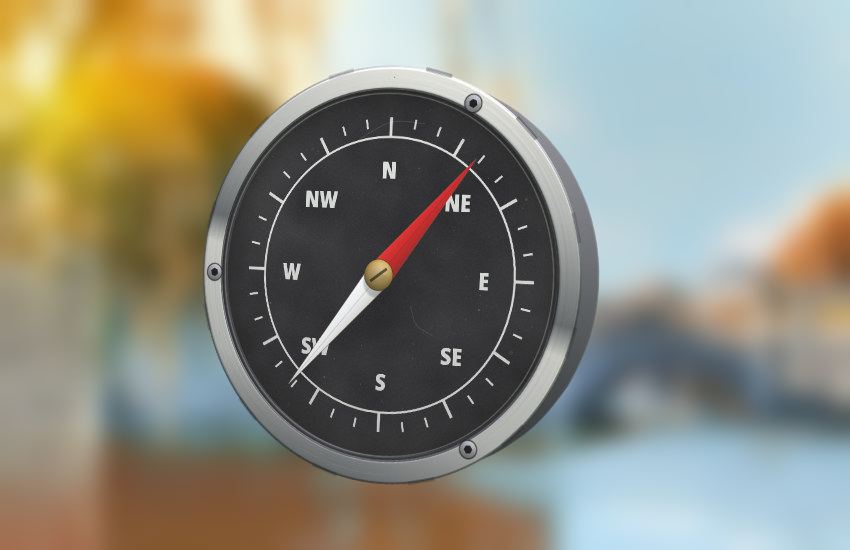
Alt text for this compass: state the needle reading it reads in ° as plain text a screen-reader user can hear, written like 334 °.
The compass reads 40 °
